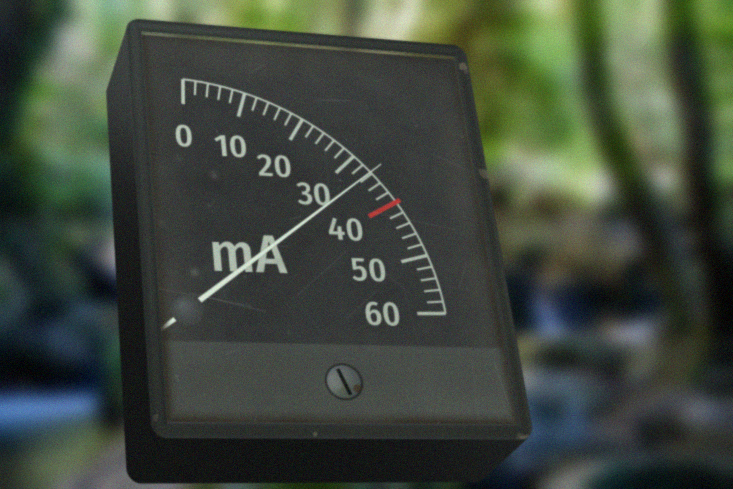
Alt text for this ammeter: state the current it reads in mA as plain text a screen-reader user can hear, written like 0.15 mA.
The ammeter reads 34 mA
